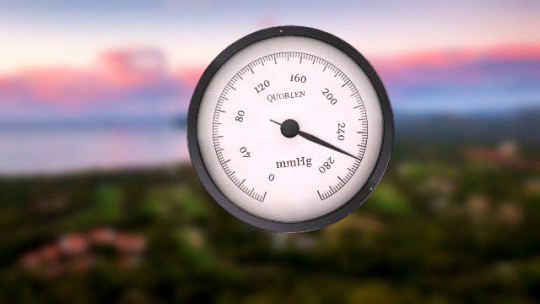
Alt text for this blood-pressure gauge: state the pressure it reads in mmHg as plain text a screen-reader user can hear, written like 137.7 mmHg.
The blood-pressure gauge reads 260 mmHg
